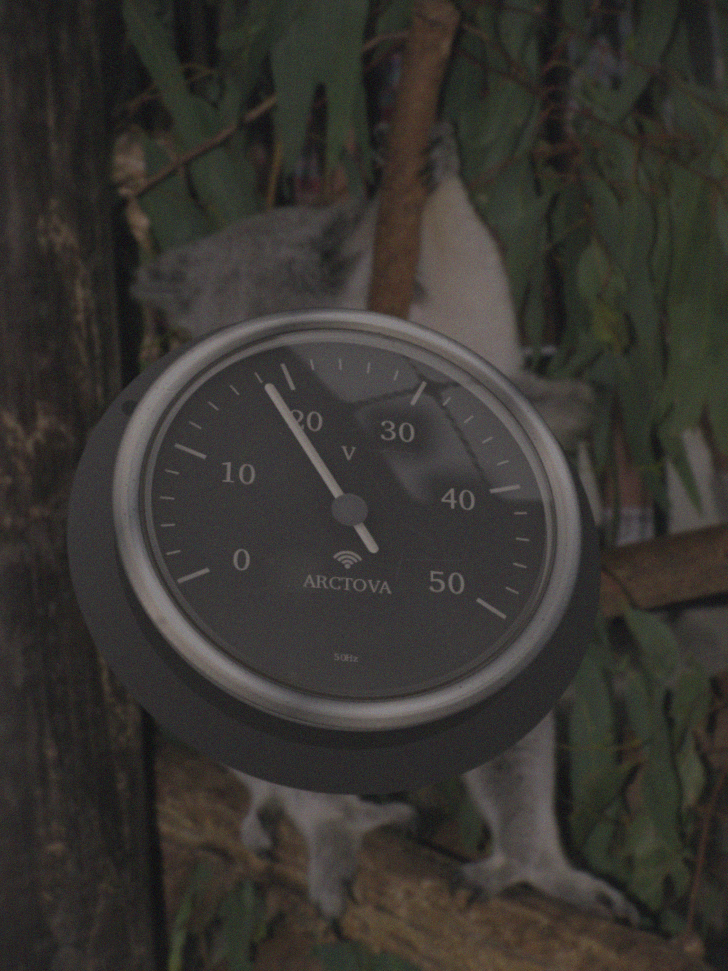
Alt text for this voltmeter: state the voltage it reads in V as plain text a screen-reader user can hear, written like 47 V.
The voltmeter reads 18 V
